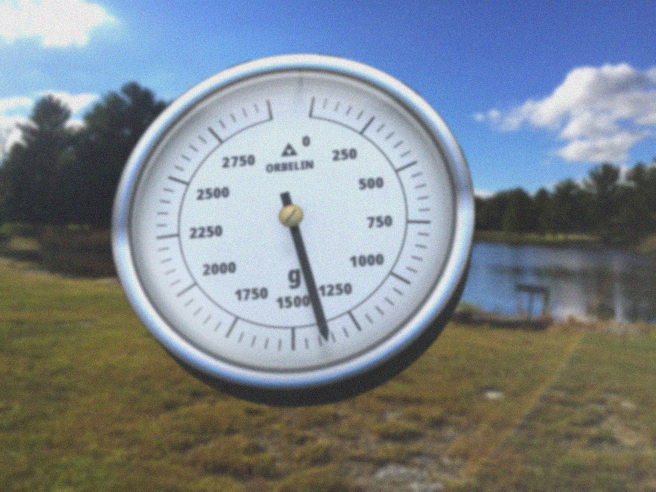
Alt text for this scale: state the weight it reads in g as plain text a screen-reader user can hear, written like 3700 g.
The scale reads 1375 g
